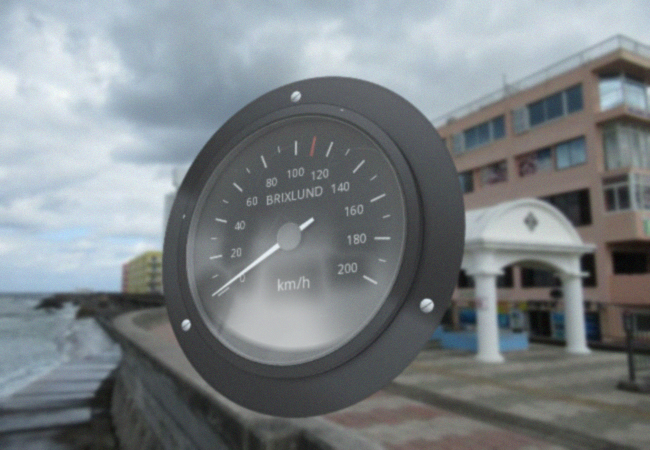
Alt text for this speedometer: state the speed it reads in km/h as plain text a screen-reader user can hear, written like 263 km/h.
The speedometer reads 0 km/h
